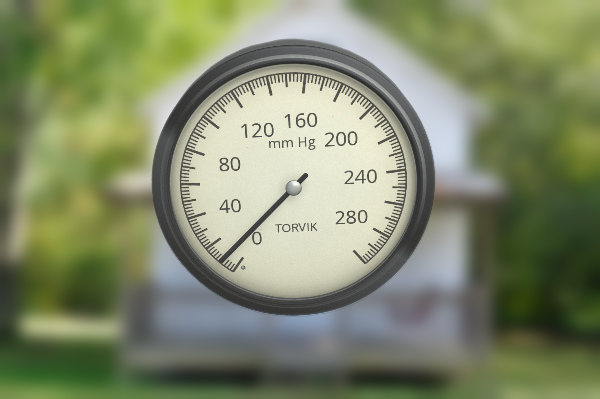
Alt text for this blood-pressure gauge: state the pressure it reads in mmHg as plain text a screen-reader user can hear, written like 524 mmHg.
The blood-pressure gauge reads 10 mmHg
